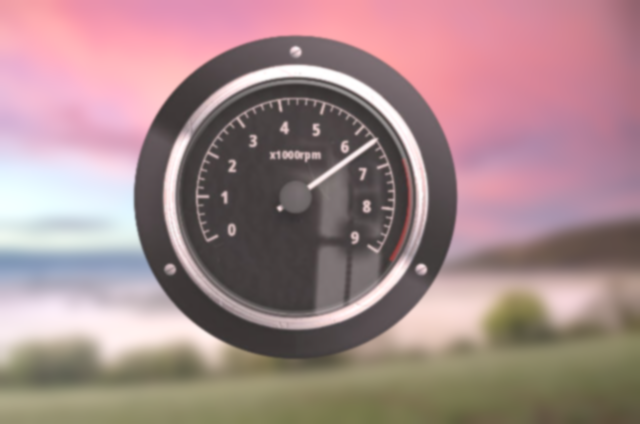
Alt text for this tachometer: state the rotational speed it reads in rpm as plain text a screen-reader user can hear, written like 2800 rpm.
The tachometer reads 6400 rpm
